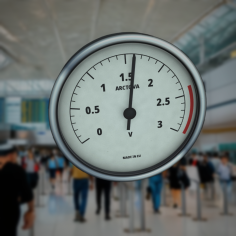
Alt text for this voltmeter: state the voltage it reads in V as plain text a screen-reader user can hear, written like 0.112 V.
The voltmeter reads 1.6 V
